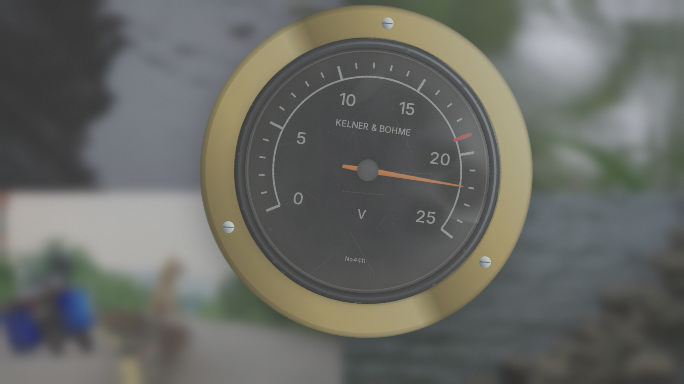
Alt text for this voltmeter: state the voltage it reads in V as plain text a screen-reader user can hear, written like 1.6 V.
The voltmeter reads 22 V
